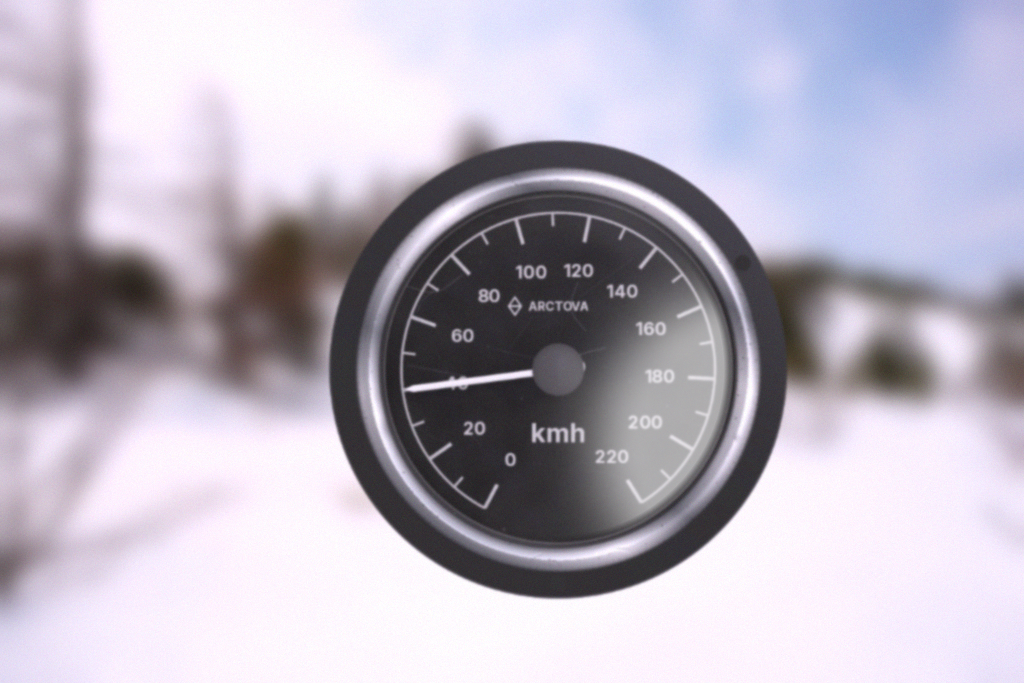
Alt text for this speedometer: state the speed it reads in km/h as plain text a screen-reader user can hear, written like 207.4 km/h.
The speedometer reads 40 km/h
